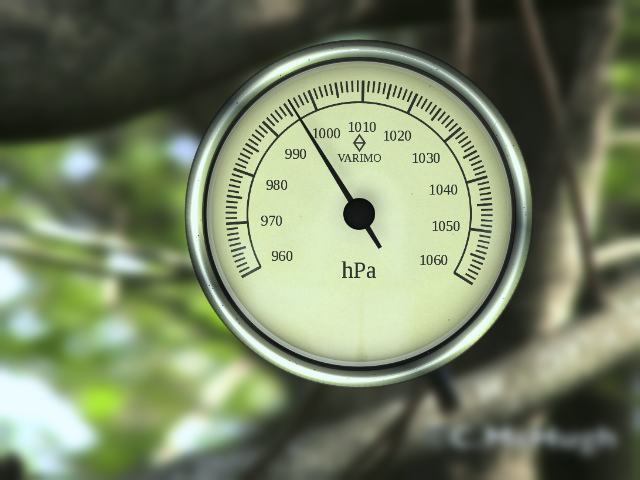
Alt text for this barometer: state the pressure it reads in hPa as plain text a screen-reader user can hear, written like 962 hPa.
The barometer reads 996 hPa
